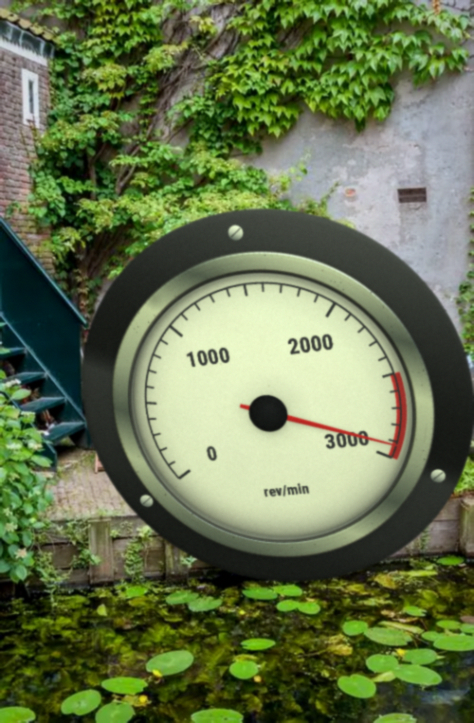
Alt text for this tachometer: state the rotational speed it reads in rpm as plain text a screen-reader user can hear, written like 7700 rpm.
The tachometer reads 2900 rpm
